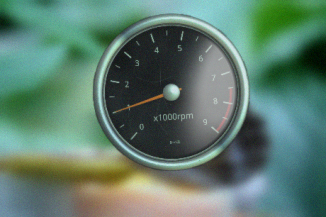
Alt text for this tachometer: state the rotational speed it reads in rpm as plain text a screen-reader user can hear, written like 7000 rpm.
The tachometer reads 1000 rpm
